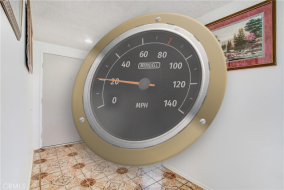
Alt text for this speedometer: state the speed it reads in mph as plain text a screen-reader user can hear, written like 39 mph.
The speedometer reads 20 mph
